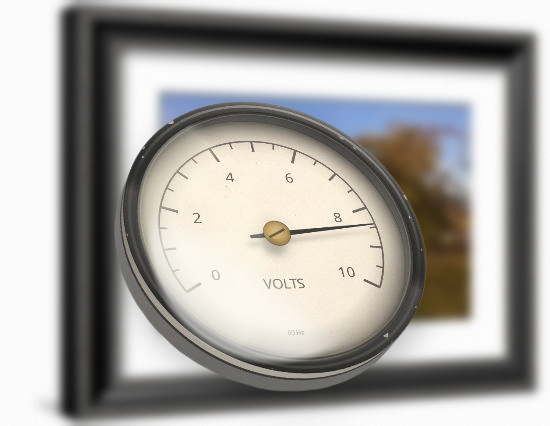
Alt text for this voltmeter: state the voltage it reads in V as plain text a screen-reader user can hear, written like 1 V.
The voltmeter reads 8.5 V
